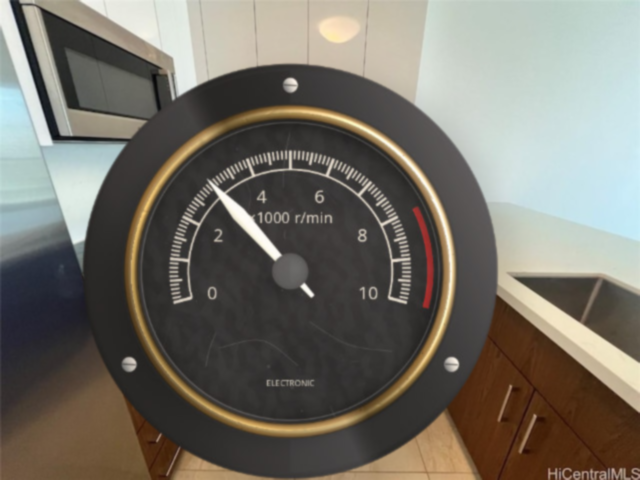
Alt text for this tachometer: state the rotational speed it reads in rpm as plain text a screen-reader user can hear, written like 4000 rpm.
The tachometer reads 3000 rpm
